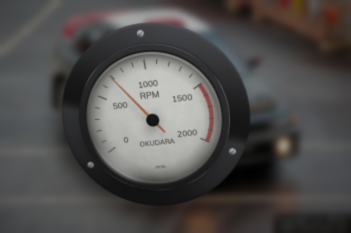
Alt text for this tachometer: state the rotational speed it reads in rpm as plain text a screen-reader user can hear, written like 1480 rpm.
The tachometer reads 700 rpm
